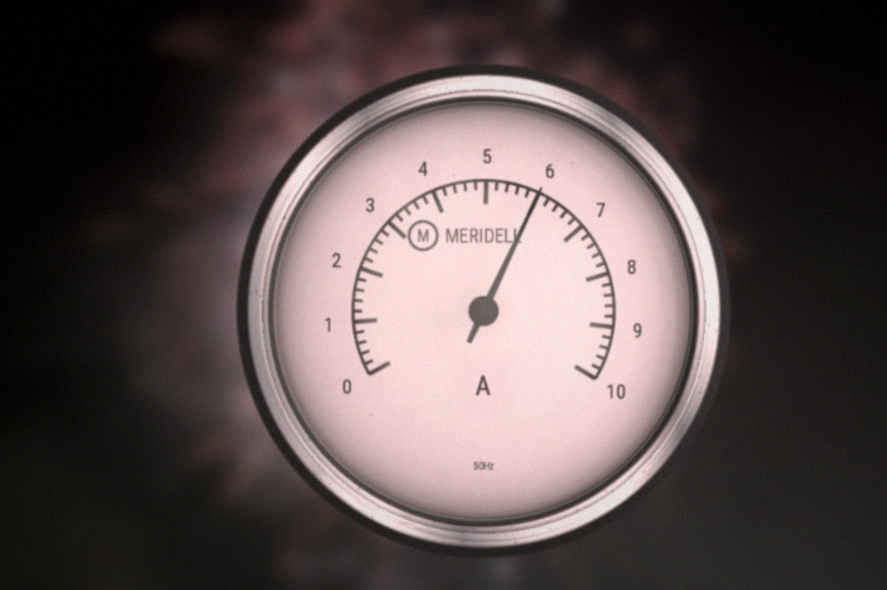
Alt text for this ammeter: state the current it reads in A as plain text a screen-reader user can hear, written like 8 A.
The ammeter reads 6 A
